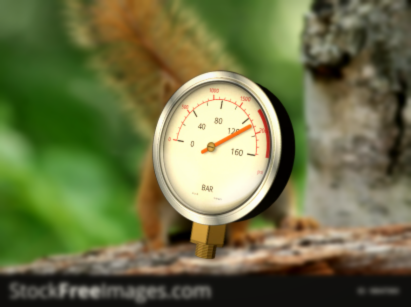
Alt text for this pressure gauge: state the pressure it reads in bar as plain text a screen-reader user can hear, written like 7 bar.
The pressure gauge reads 130 bar
